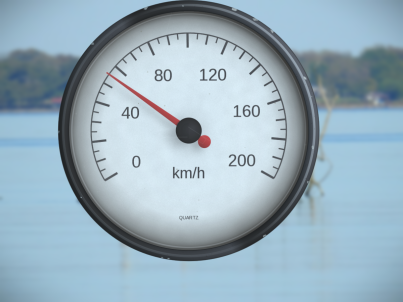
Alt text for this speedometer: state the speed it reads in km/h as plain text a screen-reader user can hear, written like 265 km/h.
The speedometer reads 55 km/h
